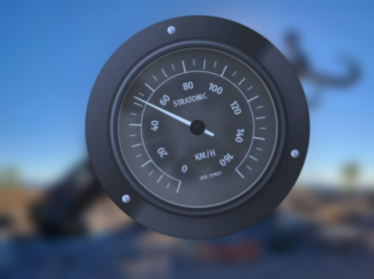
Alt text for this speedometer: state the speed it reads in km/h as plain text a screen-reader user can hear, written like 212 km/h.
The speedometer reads 52.5 km/h
